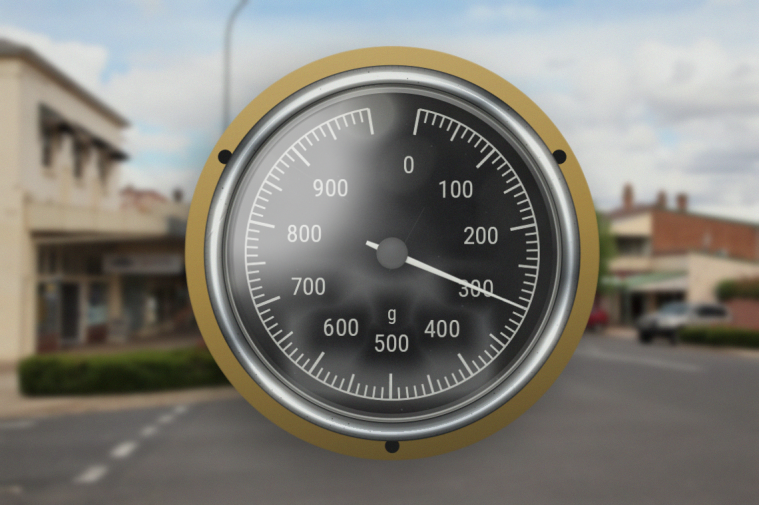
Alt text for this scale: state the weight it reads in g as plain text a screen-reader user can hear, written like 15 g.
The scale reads 300 g
